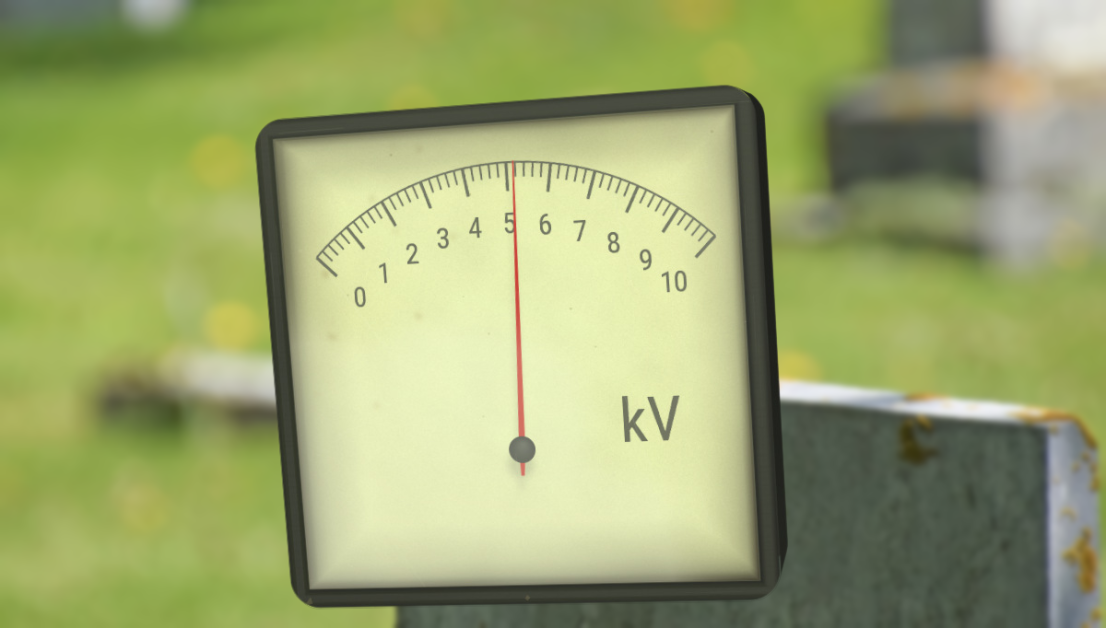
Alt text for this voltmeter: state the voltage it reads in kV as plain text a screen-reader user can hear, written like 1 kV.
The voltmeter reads 5.2 kV
